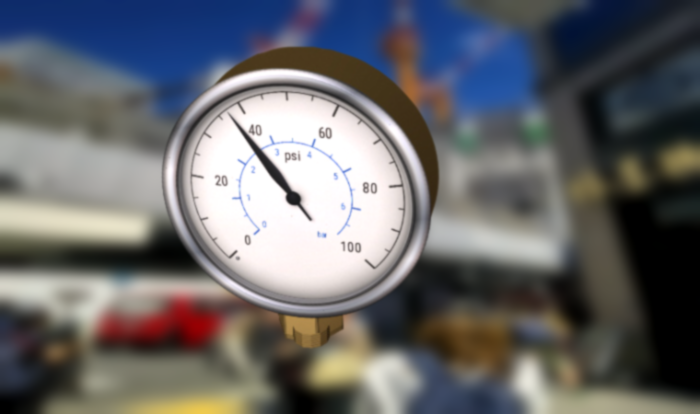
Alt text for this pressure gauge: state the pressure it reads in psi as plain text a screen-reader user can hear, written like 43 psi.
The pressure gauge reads 37.5 psi
